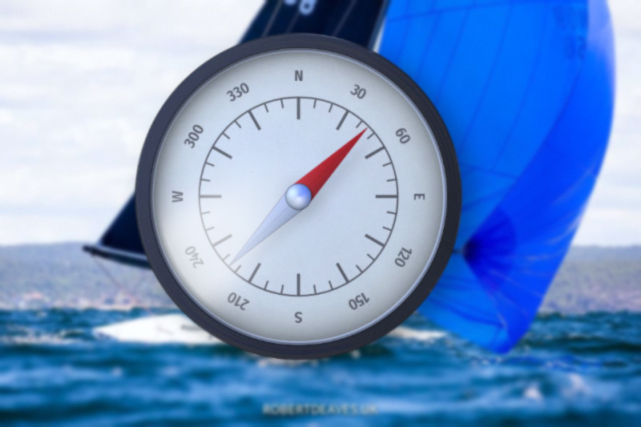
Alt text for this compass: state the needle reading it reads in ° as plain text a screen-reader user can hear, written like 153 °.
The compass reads 45 °
